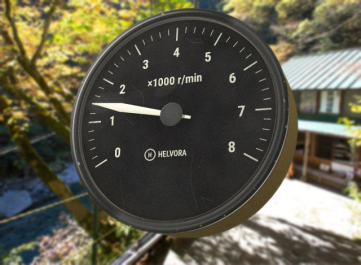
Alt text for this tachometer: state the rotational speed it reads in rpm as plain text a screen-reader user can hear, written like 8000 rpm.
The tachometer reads 1400 rpm
